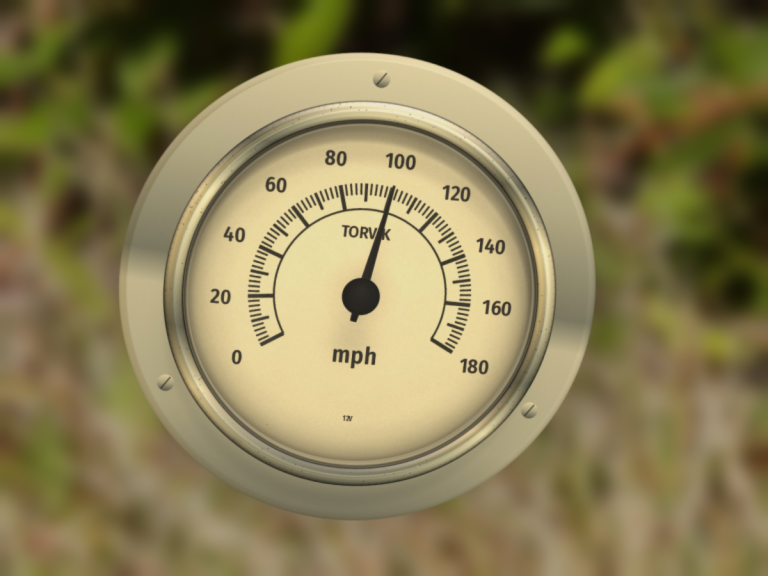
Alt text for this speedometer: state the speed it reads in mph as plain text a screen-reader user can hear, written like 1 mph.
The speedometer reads 100 mph
